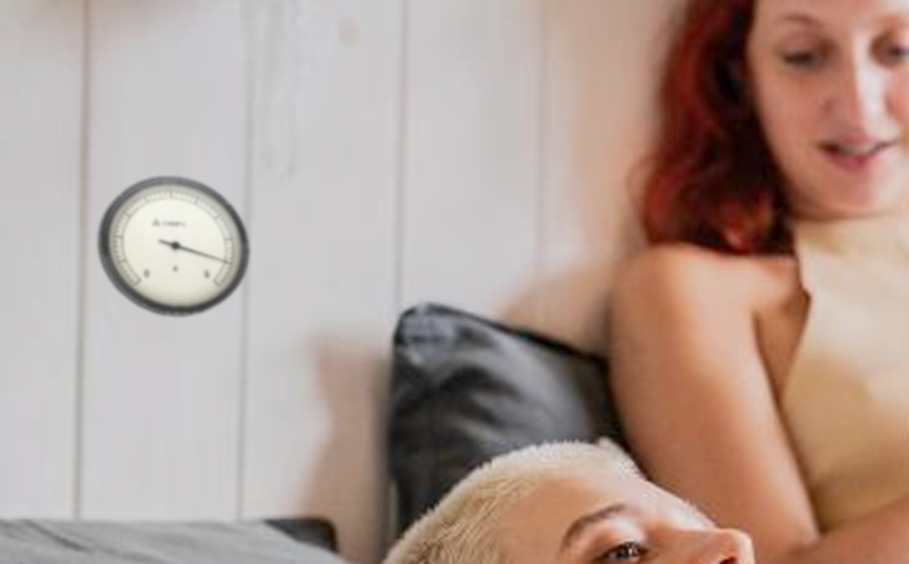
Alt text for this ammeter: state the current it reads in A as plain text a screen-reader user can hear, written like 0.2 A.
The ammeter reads 4.5 A
